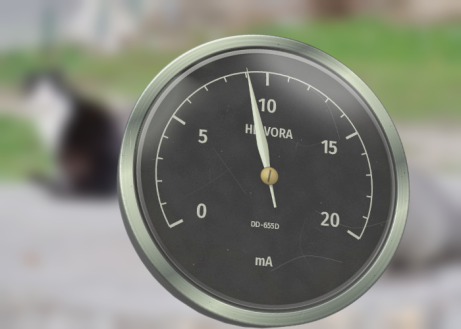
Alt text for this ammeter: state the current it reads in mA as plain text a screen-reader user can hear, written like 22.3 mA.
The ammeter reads 9 mA
